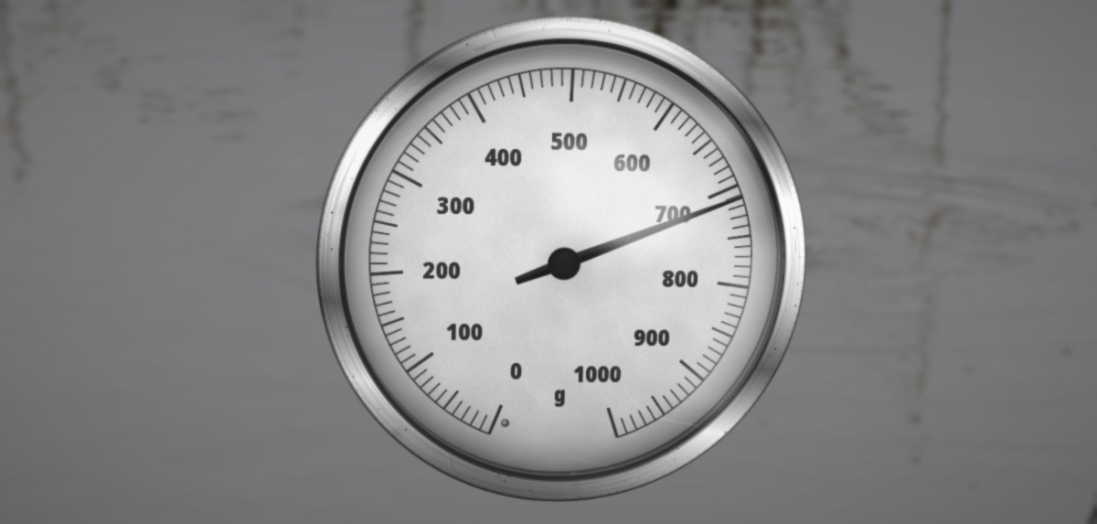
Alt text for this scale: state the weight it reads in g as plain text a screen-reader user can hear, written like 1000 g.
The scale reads 710 g
